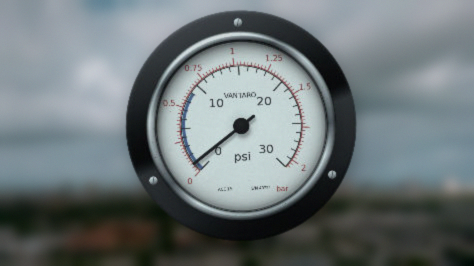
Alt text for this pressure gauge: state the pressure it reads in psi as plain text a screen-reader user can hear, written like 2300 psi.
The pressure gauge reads 1 psi
